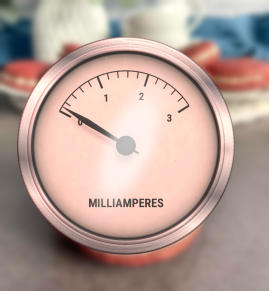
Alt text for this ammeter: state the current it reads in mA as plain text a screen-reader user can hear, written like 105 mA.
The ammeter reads 0.1 mA
